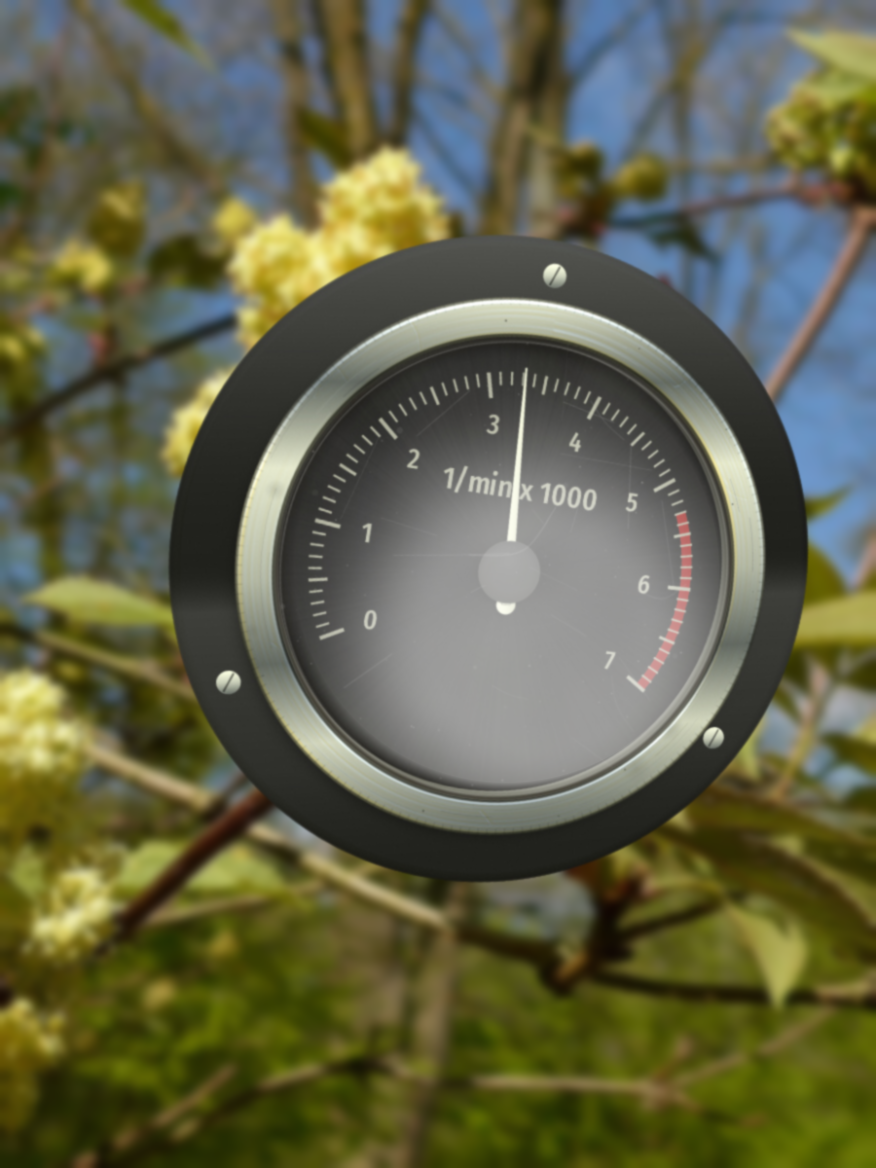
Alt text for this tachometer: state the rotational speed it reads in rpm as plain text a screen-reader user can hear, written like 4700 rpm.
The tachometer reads 3300 rpm
